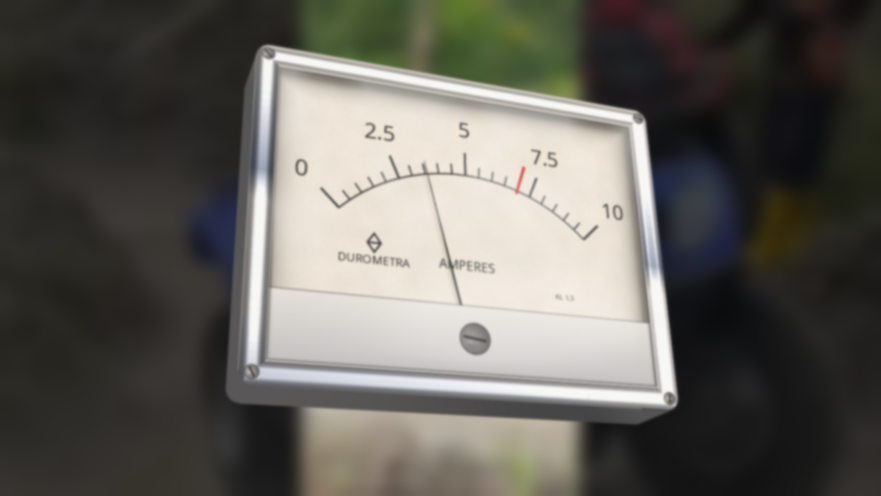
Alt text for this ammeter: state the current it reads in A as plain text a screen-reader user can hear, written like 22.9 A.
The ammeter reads 3.5 A
